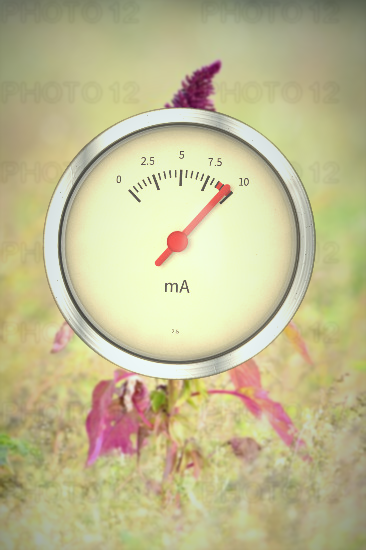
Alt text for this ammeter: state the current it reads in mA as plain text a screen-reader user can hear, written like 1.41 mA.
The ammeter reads 9.5 mA
